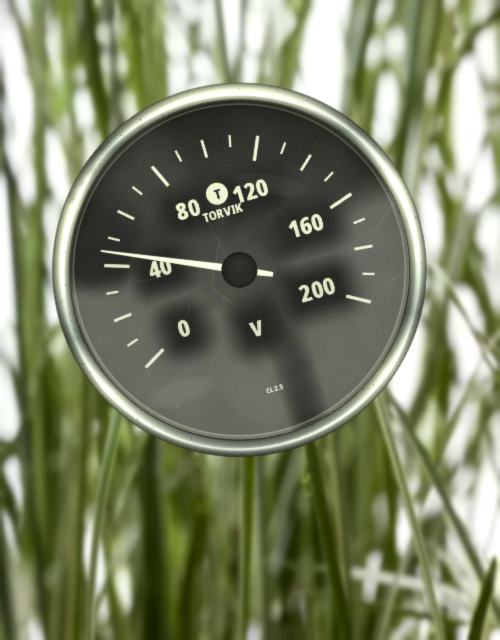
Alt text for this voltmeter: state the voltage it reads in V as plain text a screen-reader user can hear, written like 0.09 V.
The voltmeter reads 45 V
